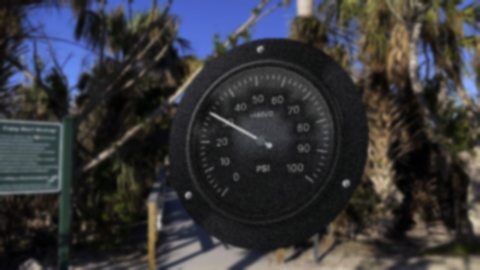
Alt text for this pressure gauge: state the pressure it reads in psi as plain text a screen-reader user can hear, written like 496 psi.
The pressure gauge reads 30 psi
